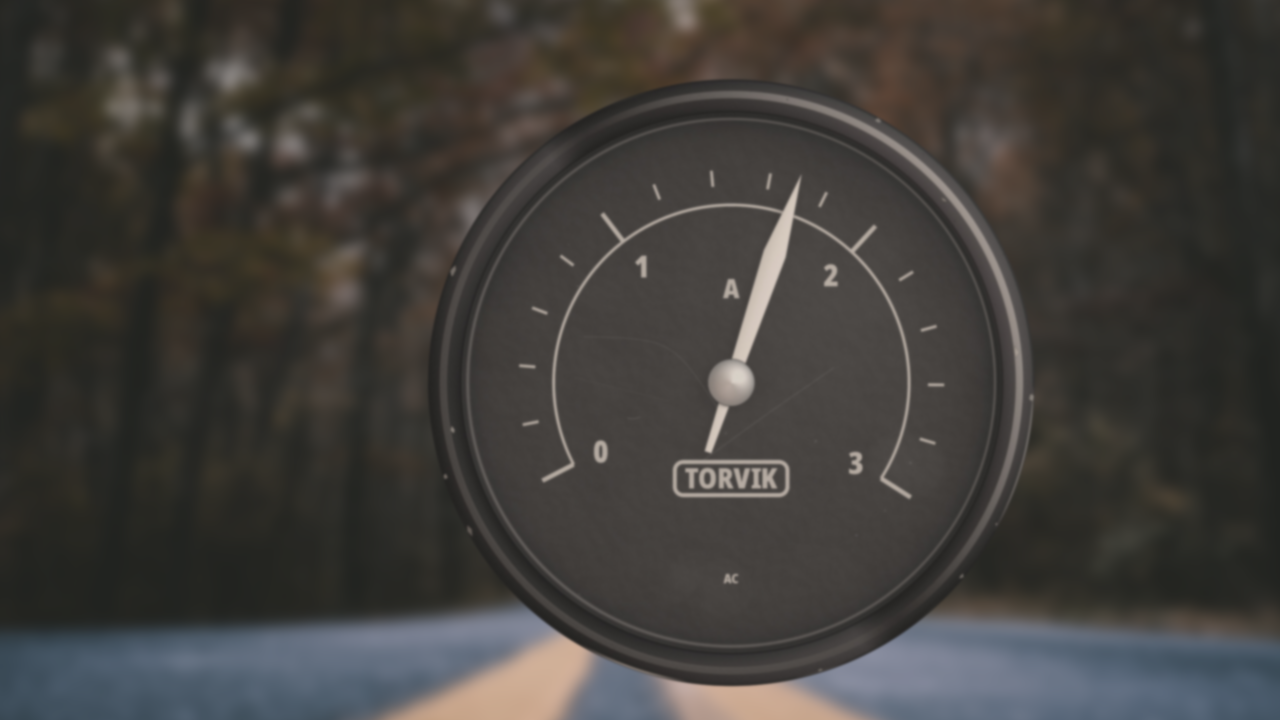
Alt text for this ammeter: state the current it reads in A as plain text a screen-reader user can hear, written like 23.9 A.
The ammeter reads 1.7 A
